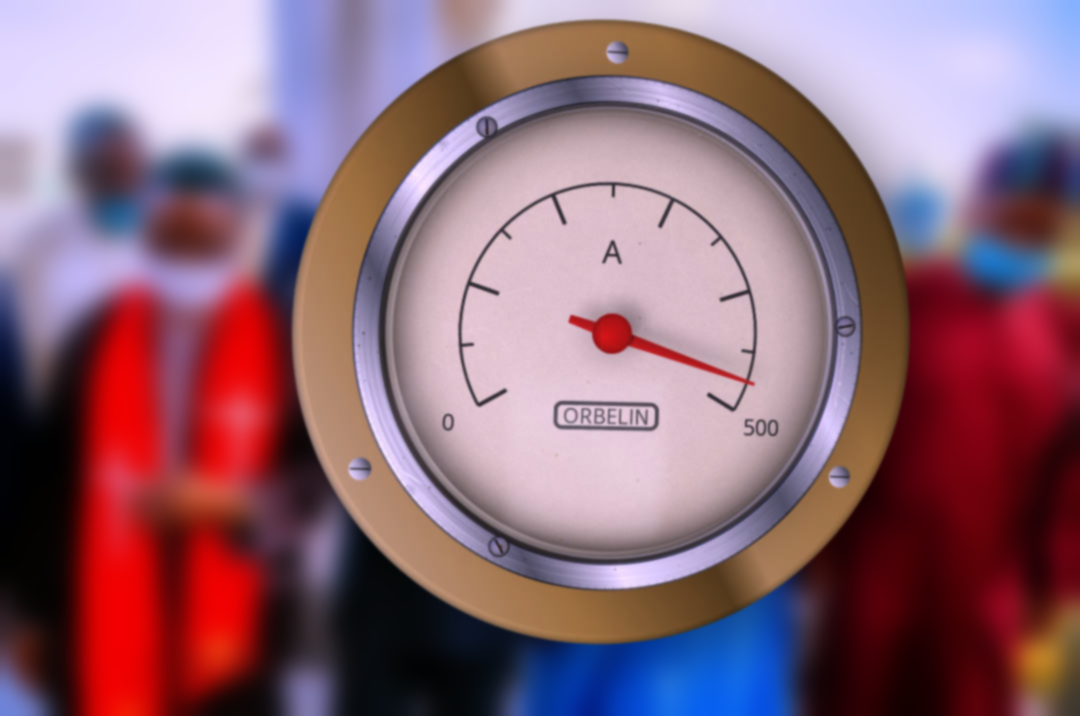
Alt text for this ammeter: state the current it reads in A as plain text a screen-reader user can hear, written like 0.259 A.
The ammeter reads 475 A
